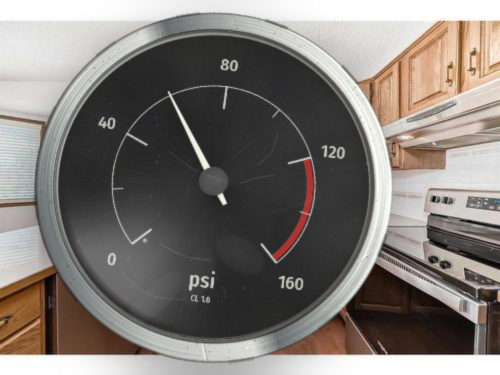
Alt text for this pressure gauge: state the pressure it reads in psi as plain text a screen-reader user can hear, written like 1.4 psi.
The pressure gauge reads 60 psi
